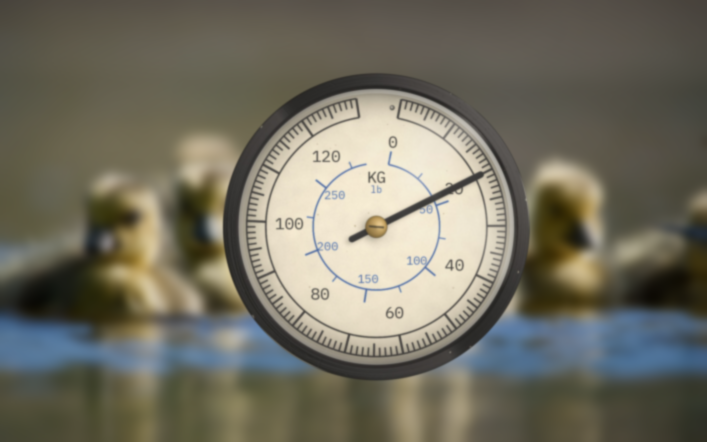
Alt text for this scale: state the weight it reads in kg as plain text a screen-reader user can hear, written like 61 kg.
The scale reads 20 kg
